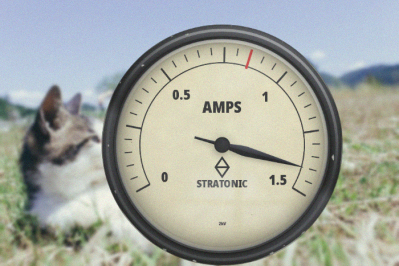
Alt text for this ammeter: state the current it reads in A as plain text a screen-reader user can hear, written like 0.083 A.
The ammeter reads 1.4 A
